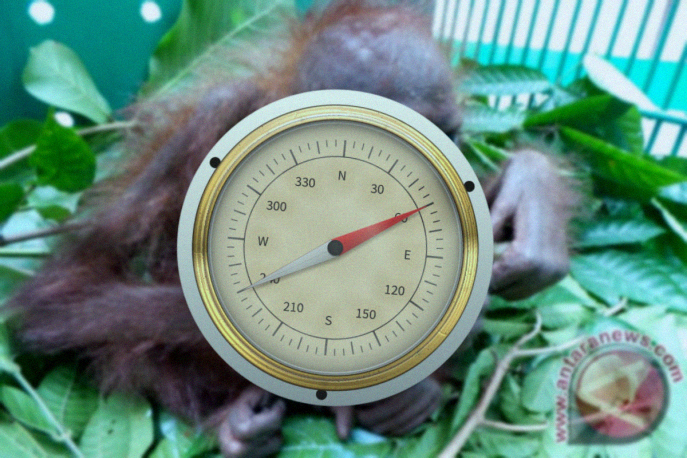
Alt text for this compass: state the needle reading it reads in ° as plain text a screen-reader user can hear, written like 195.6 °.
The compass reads 60 °
